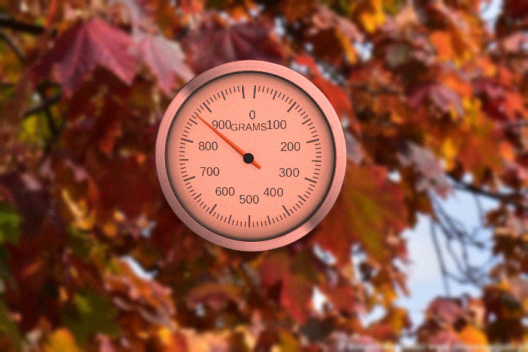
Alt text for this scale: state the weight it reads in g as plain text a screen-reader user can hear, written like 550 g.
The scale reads 870 g
